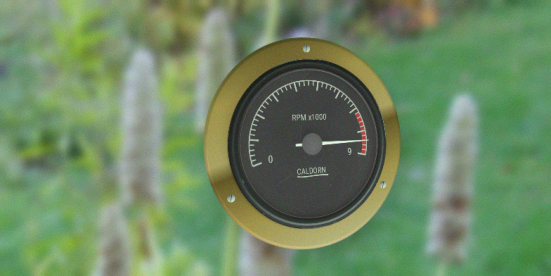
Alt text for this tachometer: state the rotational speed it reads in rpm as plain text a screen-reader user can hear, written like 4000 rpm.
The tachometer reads 8400 rpm
